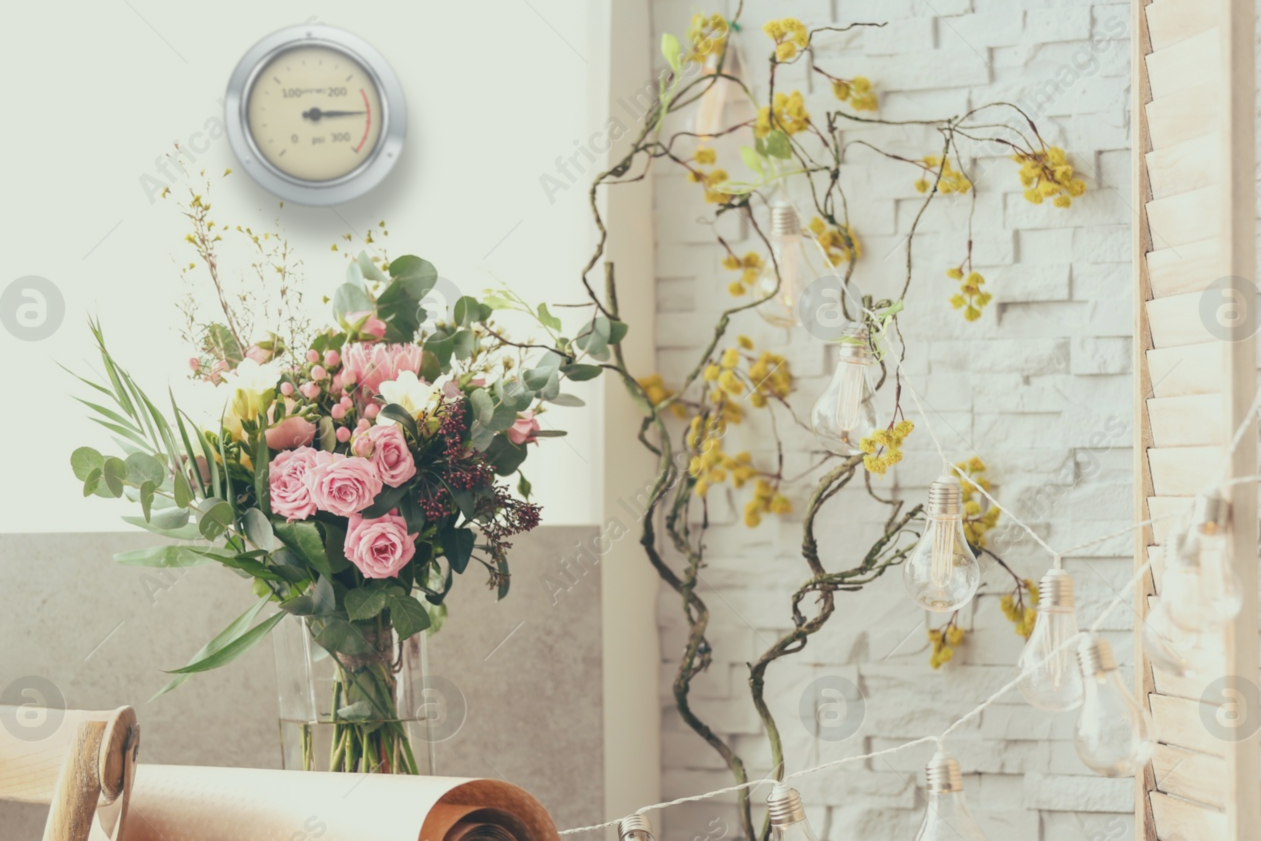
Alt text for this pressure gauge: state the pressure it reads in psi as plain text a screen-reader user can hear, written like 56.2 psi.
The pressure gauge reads 250 psi
